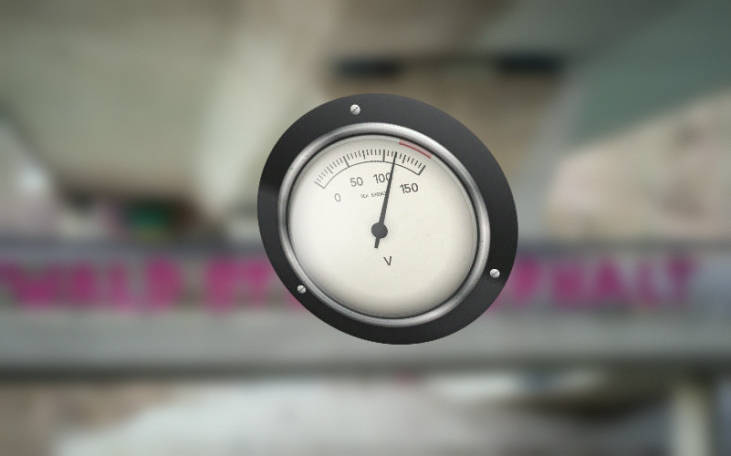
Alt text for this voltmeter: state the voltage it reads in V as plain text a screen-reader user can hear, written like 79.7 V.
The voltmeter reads 115 V
